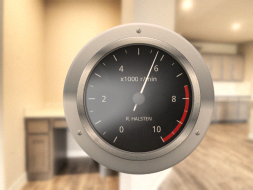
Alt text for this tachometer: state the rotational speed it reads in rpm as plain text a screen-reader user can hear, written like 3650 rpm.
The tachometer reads 5750 rpm
